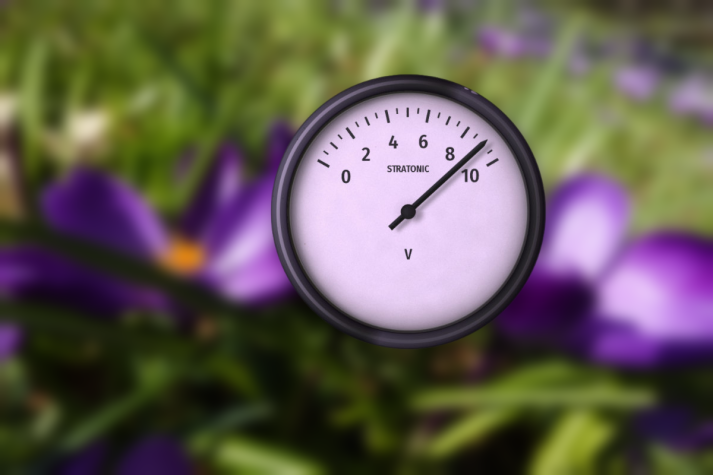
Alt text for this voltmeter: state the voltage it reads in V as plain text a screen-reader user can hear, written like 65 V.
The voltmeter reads 9 V
